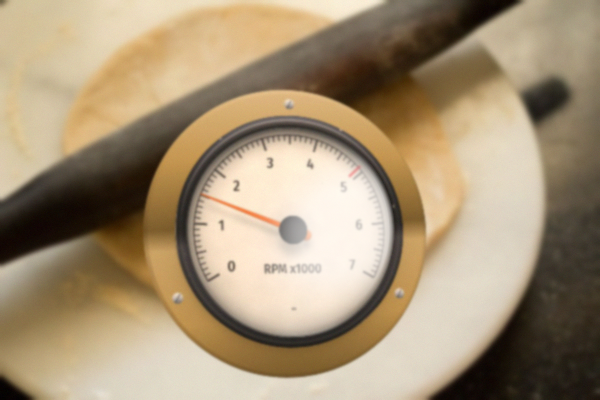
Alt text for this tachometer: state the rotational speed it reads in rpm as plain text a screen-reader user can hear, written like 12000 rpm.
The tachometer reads 1500 rpm
